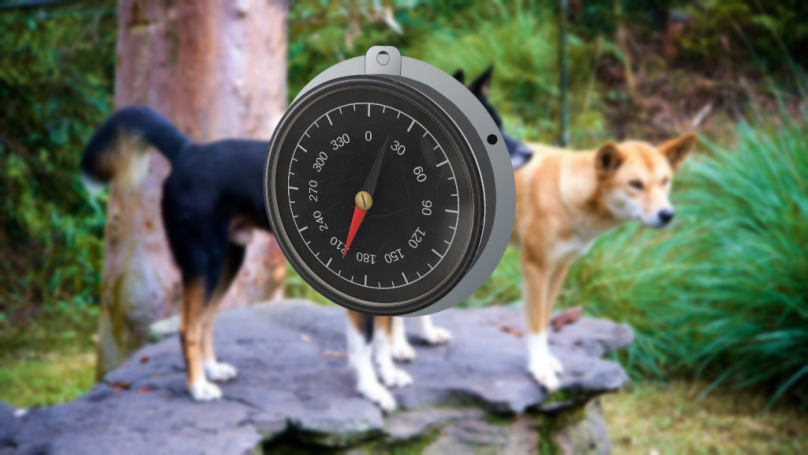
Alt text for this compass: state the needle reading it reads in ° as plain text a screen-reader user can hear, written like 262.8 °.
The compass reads 200 °
